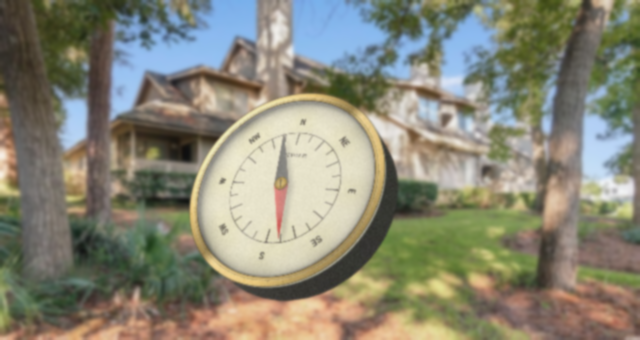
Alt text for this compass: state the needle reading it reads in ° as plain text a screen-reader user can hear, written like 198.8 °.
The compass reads 165 °
